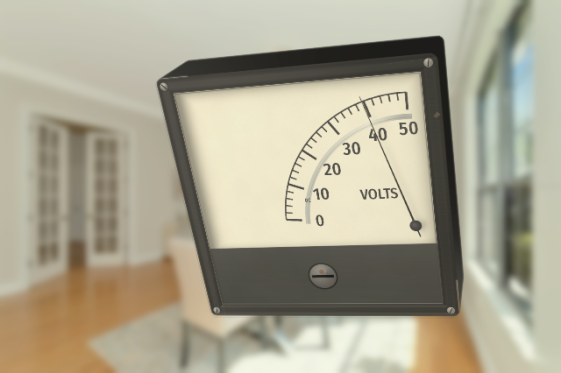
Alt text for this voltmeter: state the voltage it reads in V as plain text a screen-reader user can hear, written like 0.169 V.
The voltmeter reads 40 V
